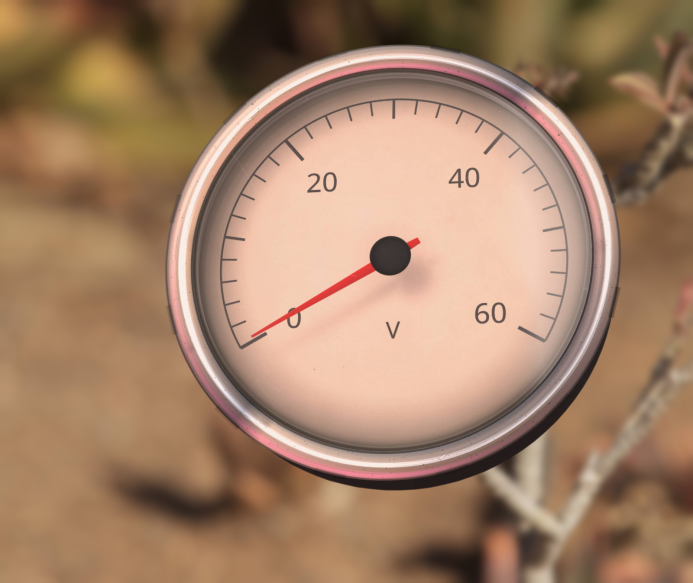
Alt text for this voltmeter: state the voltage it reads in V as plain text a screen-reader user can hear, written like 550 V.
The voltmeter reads 0 V
